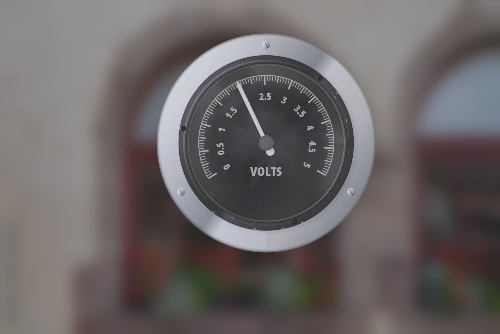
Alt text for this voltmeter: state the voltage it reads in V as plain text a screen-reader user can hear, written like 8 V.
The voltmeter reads 2 V
